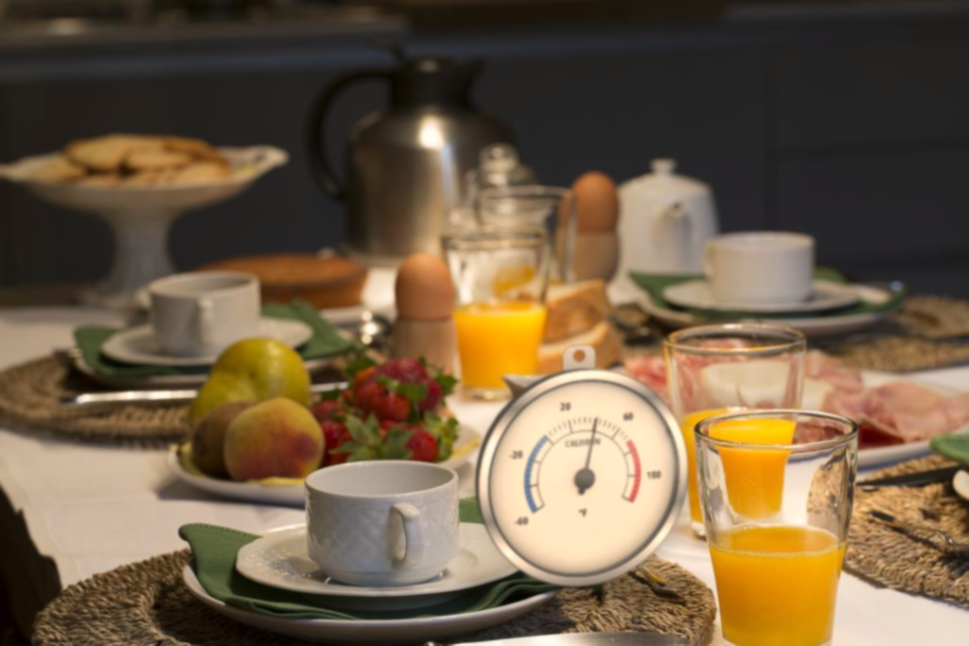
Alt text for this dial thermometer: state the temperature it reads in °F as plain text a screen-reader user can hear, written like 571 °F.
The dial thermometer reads 40 °F
